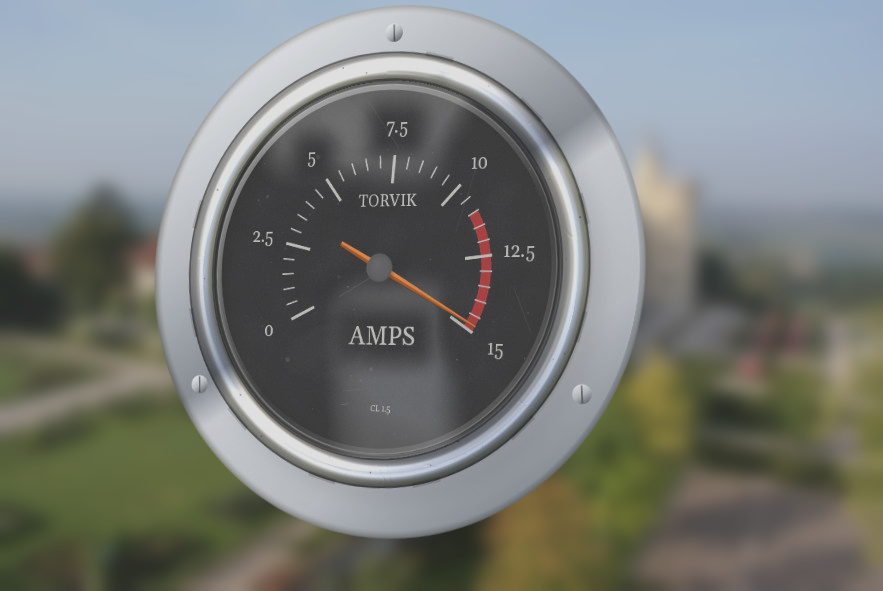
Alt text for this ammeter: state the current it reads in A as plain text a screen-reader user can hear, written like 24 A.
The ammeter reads 14.75 A
